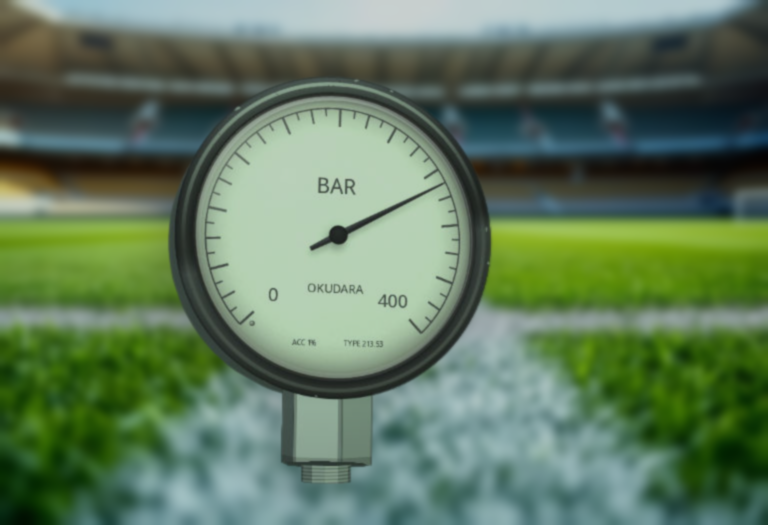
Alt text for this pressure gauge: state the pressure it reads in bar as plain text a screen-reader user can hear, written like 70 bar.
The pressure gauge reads 290 bar
